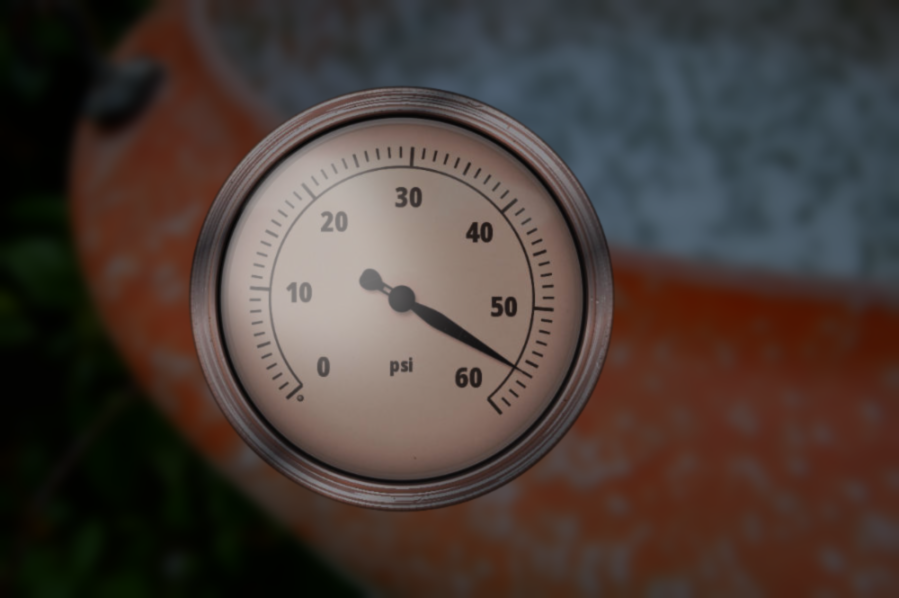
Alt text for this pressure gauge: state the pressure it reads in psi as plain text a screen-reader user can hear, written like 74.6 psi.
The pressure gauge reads 56 psi
